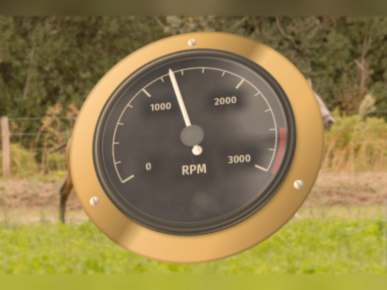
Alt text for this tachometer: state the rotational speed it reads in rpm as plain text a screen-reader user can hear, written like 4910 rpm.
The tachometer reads 1300 rpm
